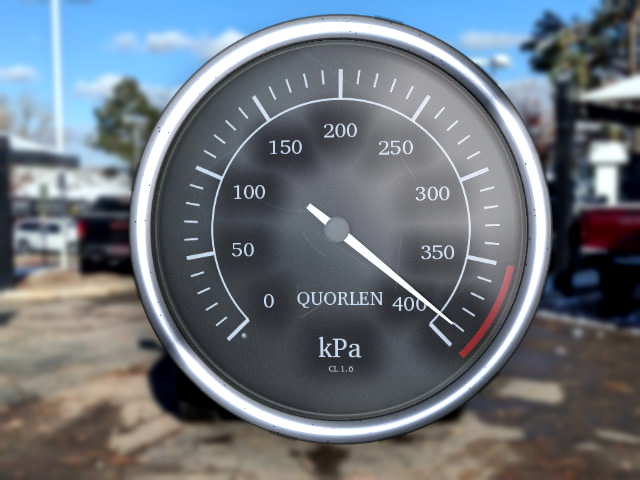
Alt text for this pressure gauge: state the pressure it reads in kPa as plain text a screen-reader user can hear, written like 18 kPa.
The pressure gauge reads 390 kPa
